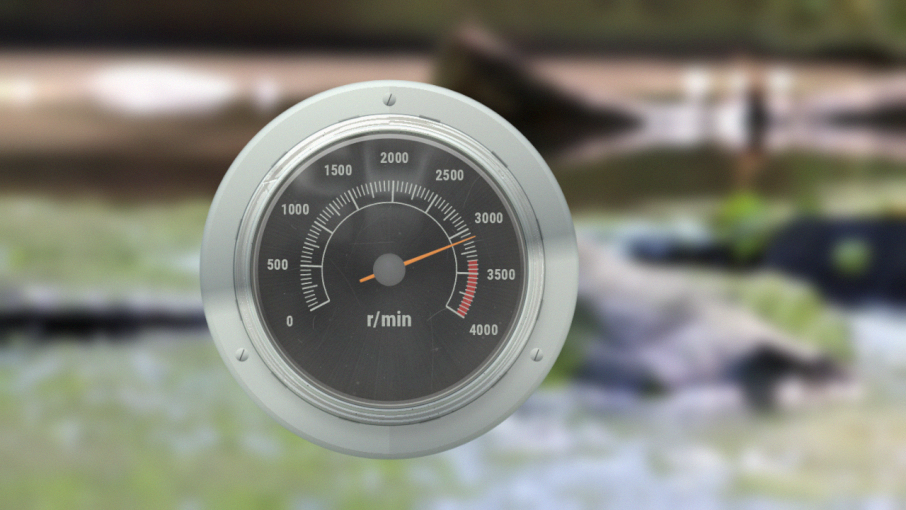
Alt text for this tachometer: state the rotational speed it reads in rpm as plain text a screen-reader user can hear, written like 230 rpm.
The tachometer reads 3100 rpm
